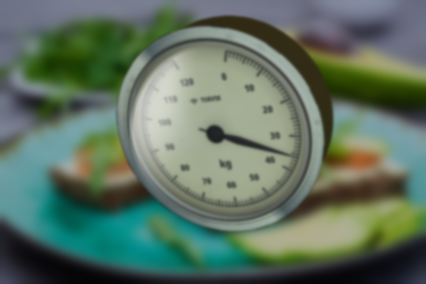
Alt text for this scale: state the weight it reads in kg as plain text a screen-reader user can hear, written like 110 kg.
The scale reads 35 kg
